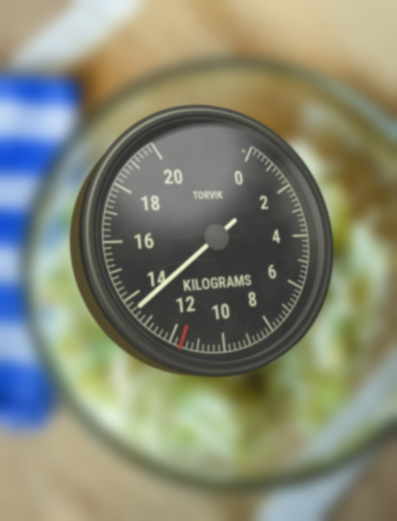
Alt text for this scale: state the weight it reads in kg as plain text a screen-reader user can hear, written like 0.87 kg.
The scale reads 13.6 kg
